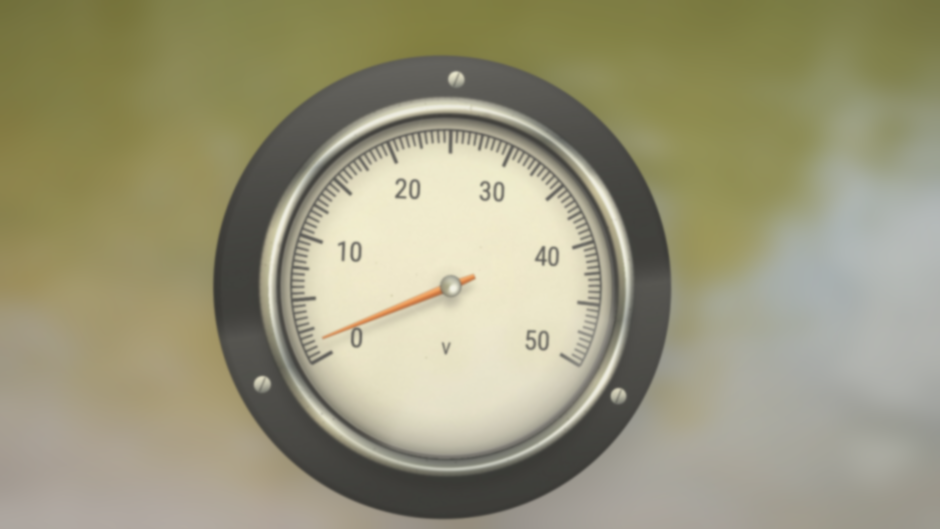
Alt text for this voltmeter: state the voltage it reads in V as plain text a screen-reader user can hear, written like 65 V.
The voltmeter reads 1.5 V
